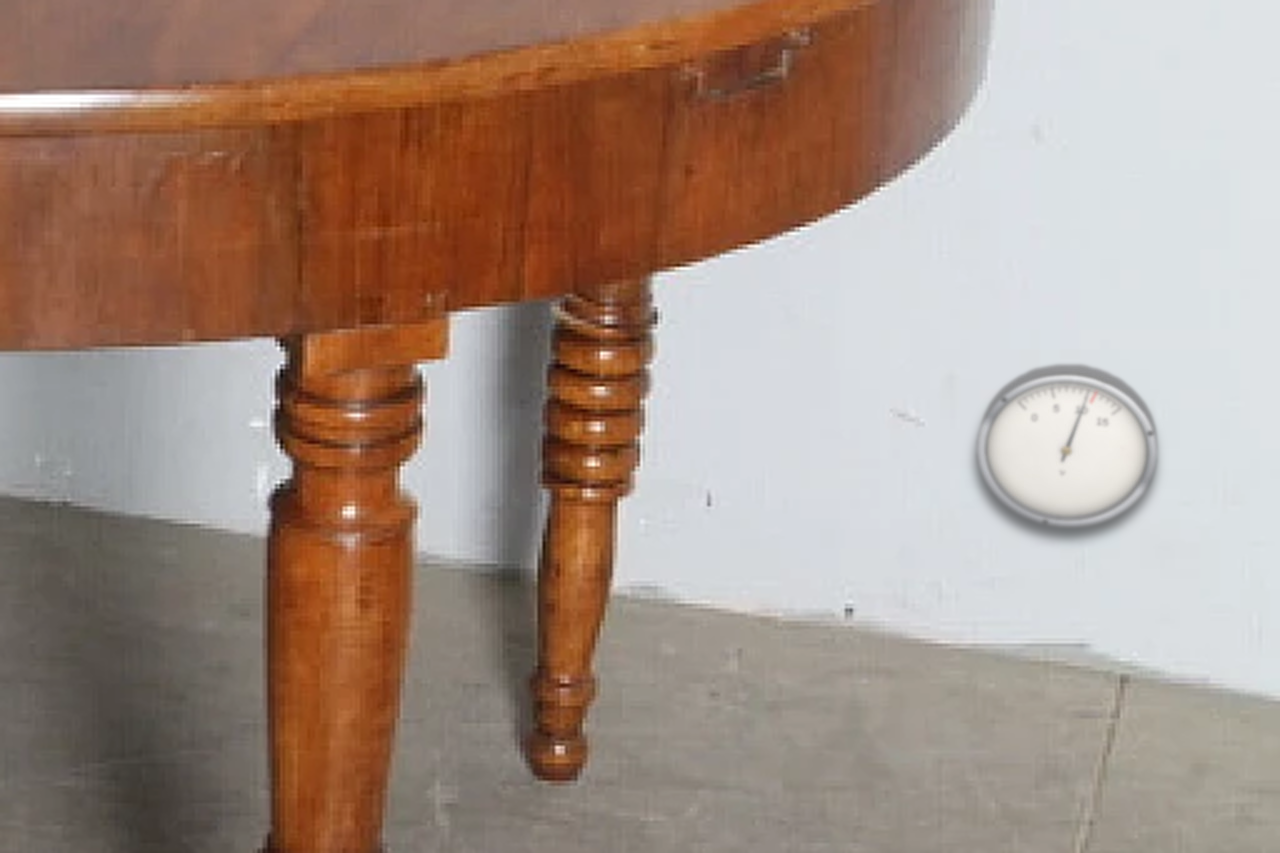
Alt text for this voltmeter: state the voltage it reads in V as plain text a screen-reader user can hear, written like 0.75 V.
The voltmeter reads 10 V
